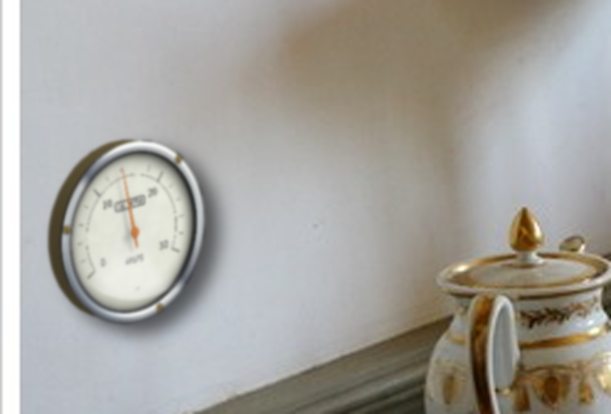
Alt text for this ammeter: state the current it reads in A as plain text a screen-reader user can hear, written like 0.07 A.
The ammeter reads 14 A
